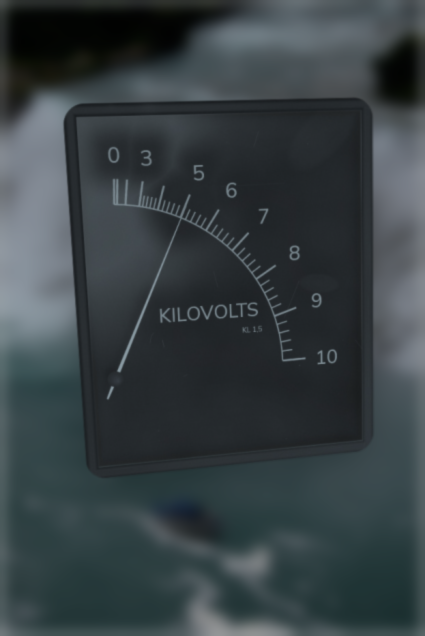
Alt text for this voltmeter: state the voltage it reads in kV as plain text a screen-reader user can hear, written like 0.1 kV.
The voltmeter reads 5 kV
